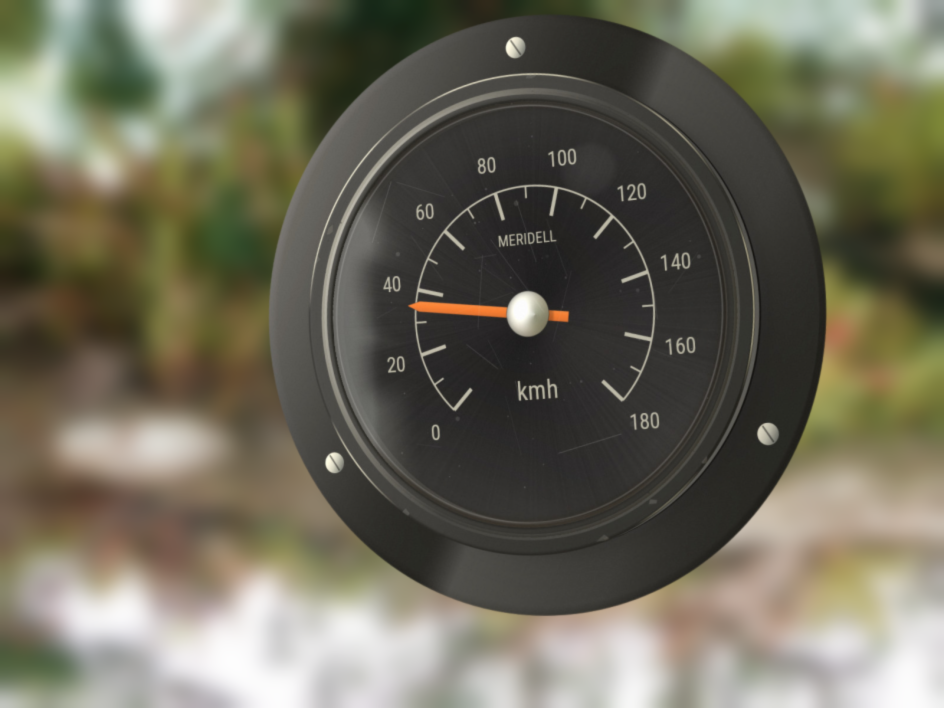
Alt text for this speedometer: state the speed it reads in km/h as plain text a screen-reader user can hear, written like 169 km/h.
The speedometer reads 35 km/h
